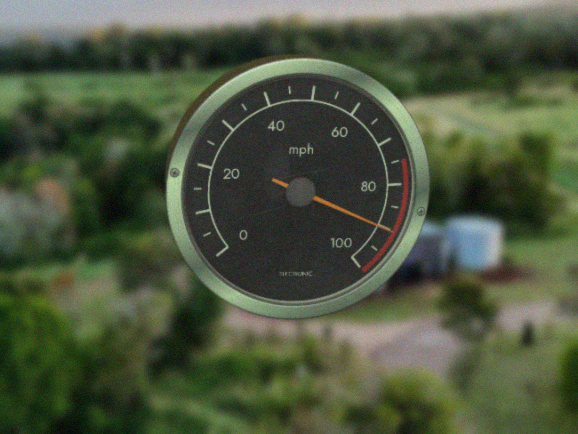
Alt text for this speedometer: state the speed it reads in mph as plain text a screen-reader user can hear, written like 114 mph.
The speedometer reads 90 mph
